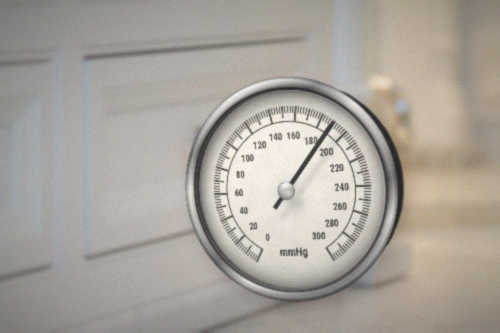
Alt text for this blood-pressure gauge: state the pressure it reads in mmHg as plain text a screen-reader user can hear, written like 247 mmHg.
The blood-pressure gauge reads 190 mmHg
